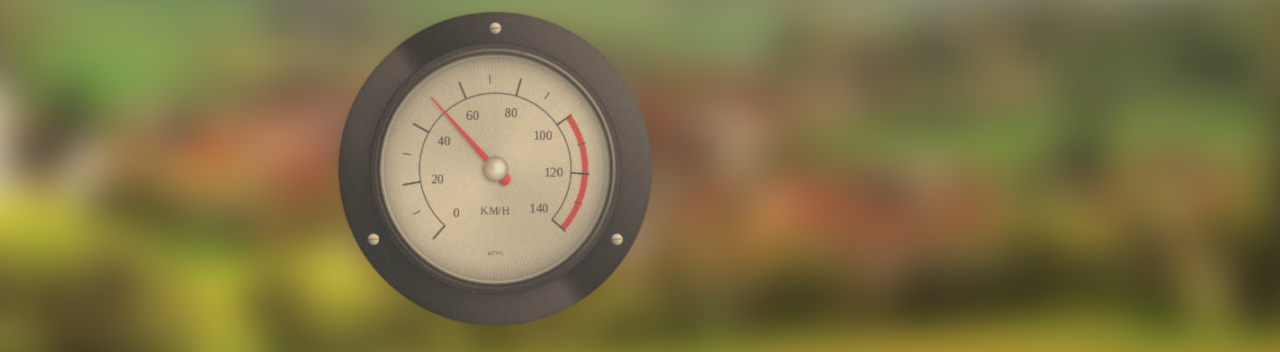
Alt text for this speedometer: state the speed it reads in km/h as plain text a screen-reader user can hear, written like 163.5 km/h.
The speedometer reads 50 km/h
